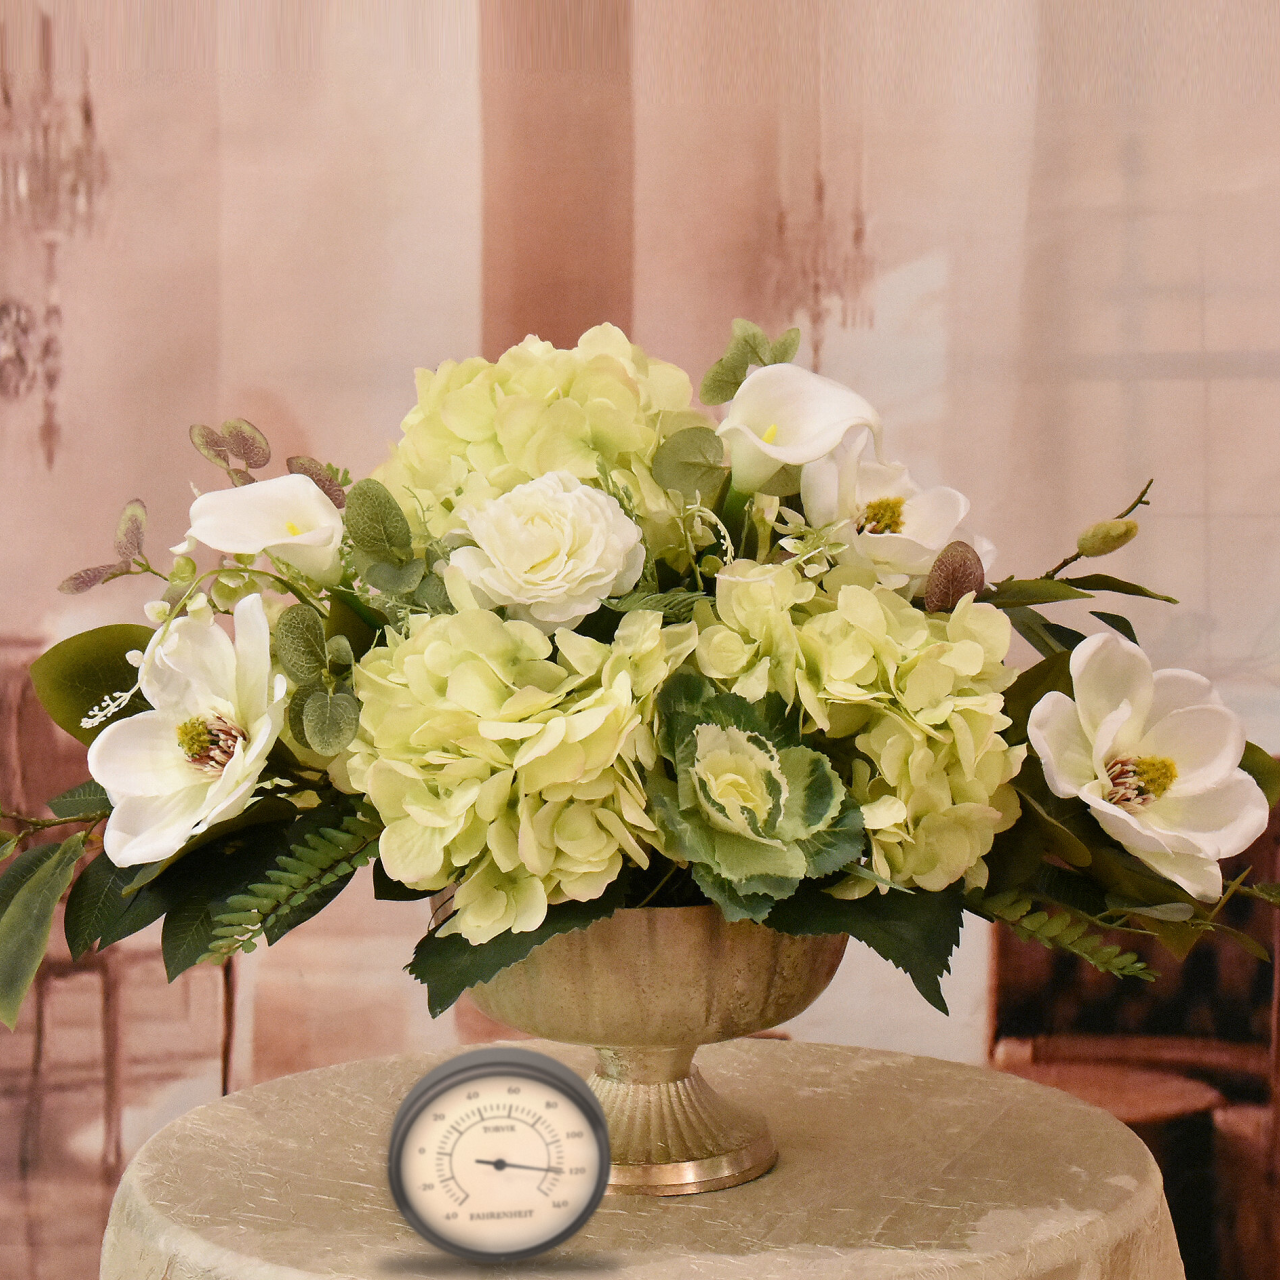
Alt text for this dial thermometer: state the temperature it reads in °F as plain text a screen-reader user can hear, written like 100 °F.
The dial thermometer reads 120 °F
